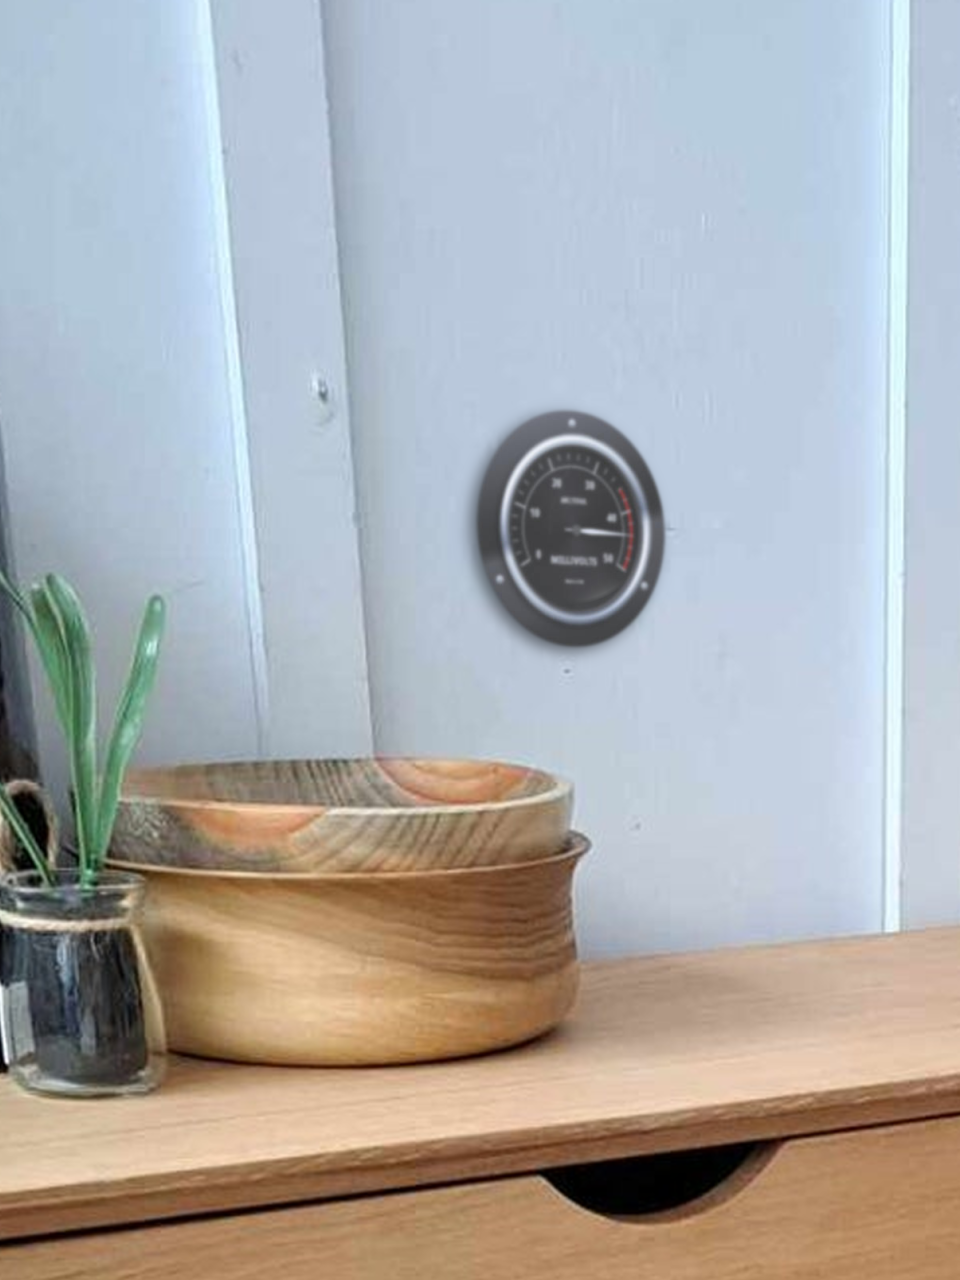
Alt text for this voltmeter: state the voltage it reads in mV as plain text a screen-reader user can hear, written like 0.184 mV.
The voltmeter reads 44 mV
